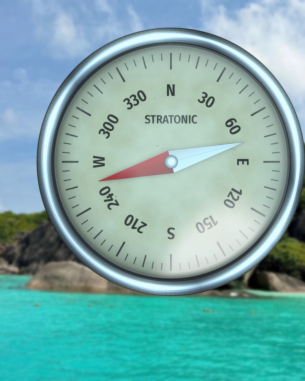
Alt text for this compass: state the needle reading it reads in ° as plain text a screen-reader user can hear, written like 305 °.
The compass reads 255 °
